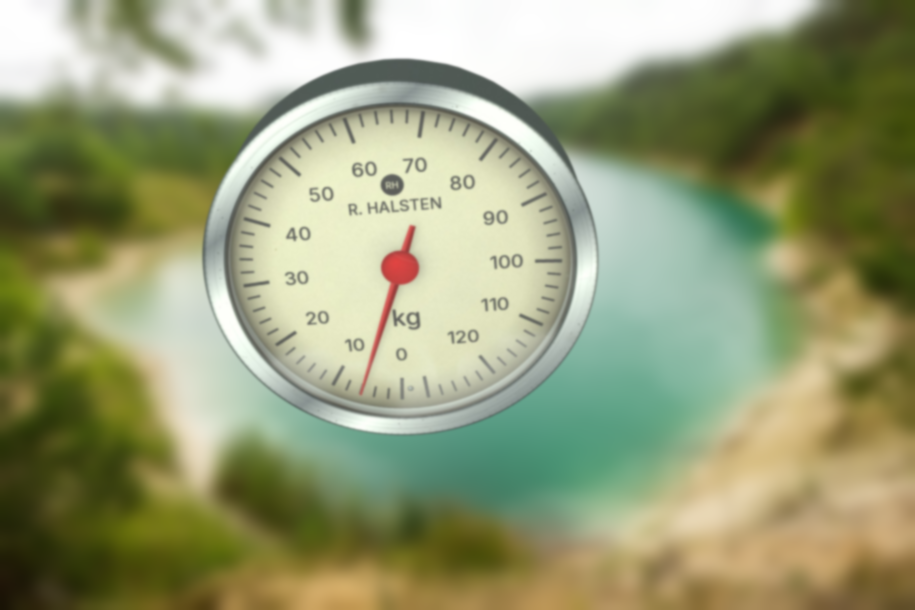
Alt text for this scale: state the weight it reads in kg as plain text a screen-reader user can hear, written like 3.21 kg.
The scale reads 6 kg
